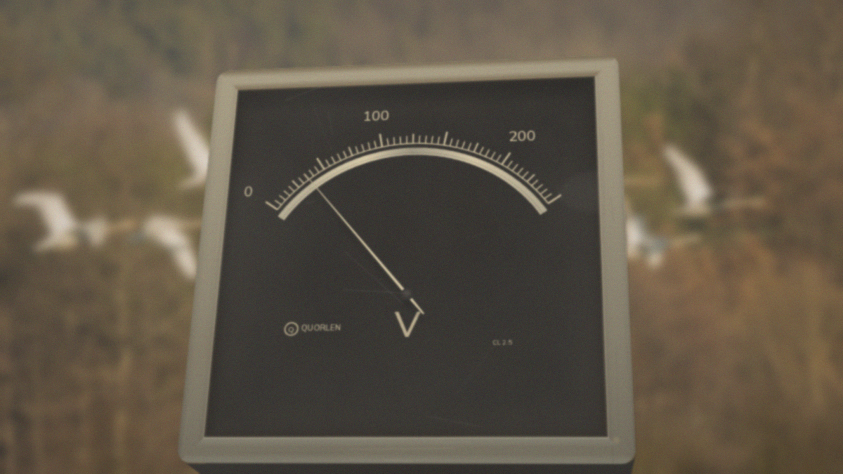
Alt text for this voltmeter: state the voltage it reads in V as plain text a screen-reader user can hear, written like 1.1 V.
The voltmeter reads 35 V
